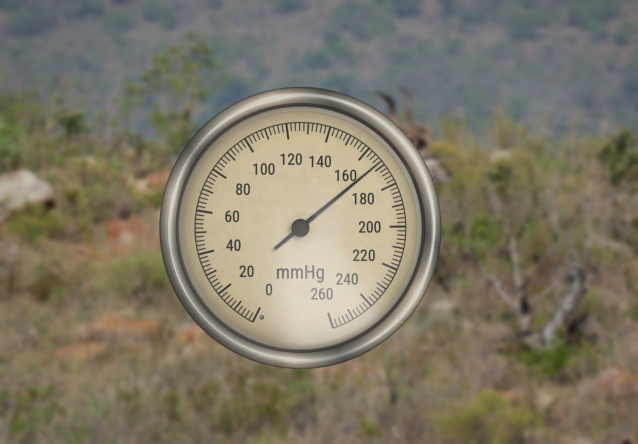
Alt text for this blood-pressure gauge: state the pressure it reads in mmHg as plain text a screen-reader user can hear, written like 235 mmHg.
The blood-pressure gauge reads 168 mmHg
